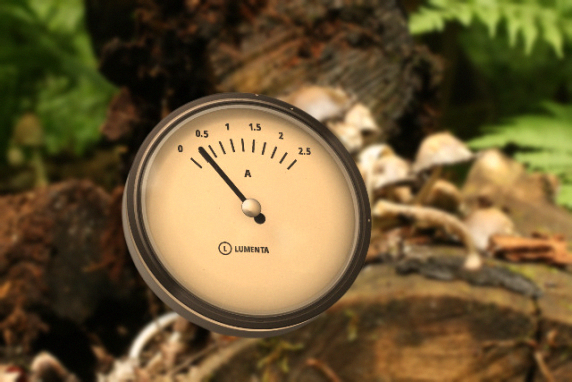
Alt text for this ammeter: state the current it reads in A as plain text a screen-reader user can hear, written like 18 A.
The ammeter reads 0.25 A
